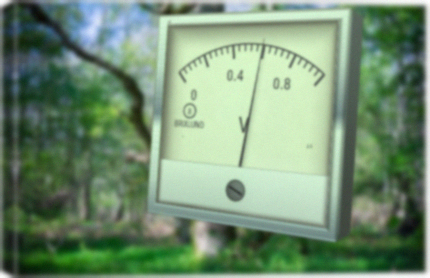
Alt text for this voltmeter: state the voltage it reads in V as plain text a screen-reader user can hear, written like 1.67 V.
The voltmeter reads 0.6 V
